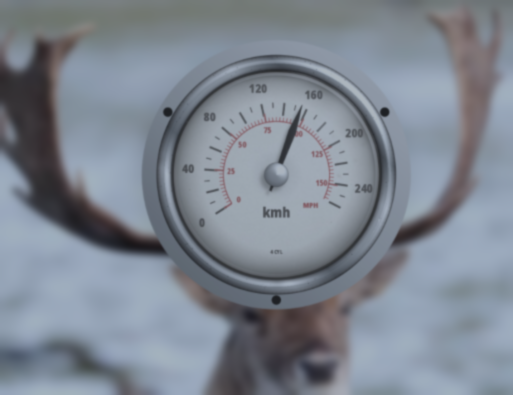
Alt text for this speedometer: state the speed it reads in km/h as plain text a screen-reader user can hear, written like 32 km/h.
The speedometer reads 155 km/h
